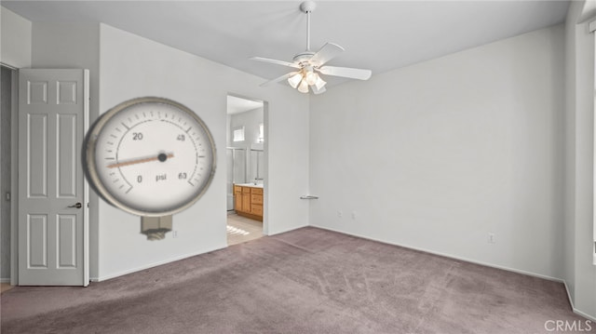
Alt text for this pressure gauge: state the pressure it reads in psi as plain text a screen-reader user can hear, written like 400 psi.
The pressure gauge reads 8 psi
